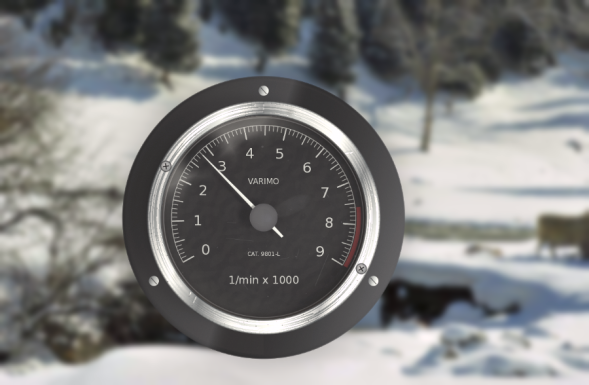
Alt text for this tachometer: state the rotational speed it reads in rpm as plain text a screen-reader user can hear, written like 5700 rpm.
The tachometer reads 2800 rpm
